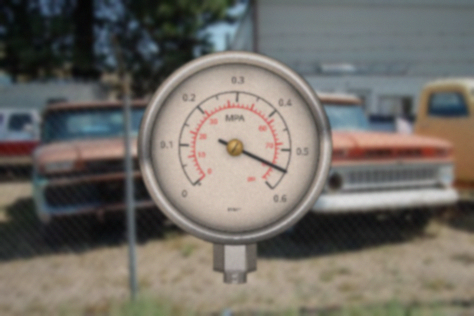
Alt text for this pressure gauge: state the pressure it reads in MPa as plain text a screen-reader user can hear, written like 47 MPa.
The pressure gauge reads 0.55 MPa
